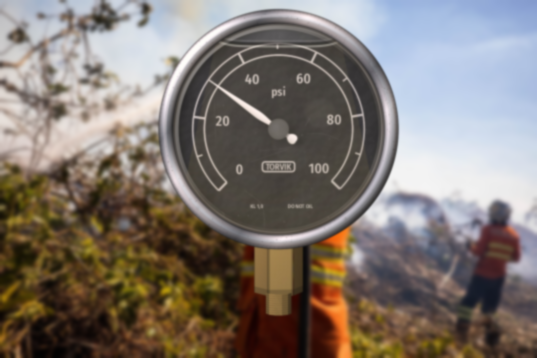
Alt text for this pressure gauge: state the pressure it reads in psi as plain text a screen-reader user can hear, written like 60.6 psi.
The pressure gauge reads 30 psi
